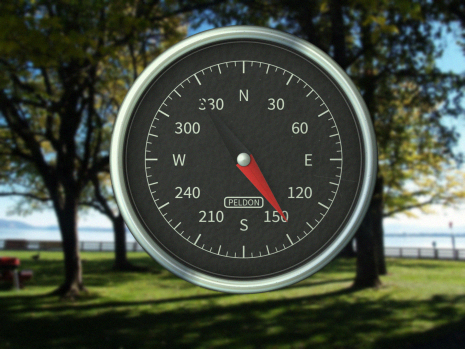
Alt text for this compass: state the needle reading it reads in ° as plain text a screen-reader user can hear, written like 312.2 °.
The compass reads 145 °
